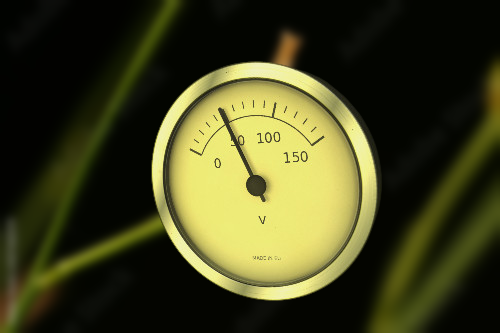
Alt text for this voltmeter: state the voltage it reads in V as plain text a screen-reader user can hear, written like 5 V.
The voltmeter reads 50 V
